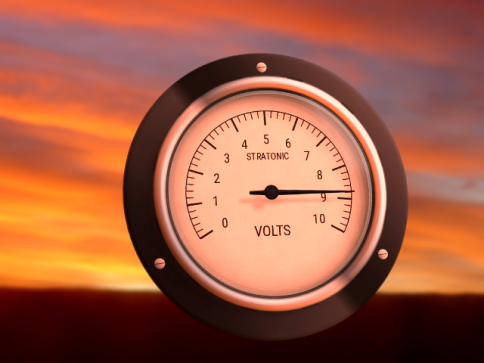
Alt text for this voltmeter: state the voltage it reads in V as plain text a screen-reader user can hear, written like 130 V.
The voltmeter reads 8.8 V
